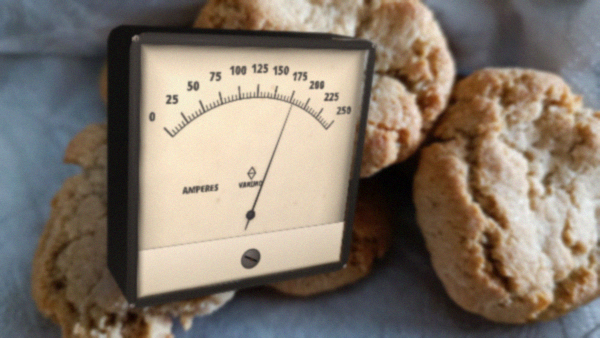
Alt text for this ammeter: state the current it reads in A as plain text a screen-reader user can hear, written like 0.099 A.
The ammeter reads 175 A
